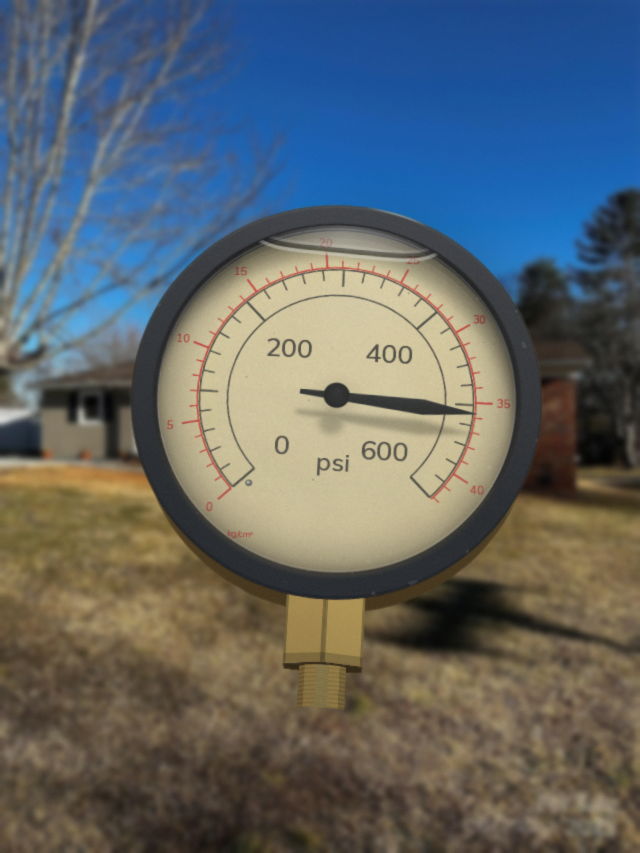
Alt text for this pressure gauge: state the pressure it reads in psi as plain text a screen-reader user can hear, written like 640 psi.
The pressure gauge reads 510 psi
